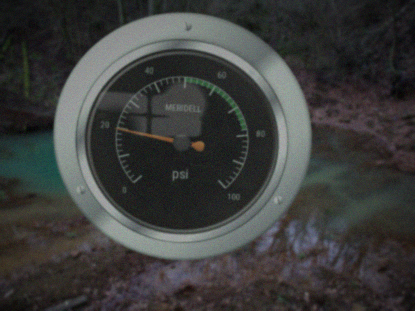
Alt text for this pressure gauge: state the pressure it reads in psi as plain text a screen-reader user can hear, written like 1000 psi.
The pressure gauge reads 20 psi
